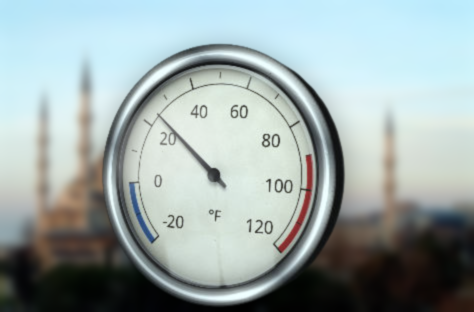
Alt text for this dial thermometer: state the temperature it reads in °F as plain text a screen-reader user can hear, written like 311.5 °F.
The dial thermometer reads 25 °F
